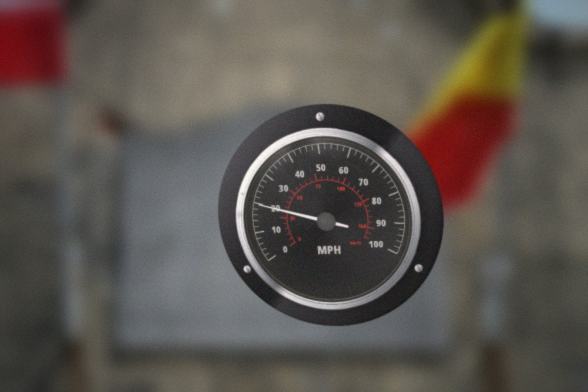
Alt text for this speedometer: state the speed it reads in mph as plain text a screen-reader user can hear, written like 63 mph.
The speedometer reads 20 mph
